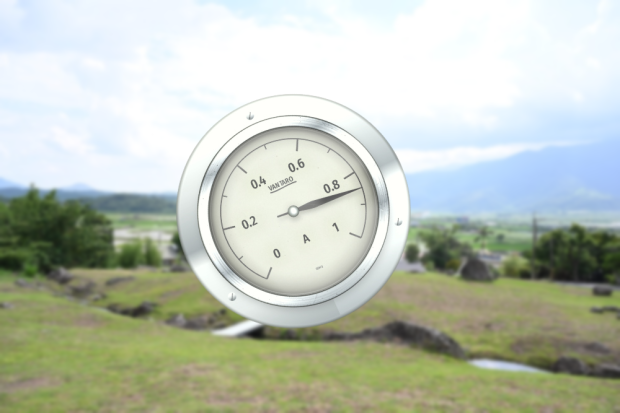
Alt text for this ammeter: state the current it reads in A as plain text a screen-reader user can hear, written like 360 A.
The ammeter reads 0.85 A
